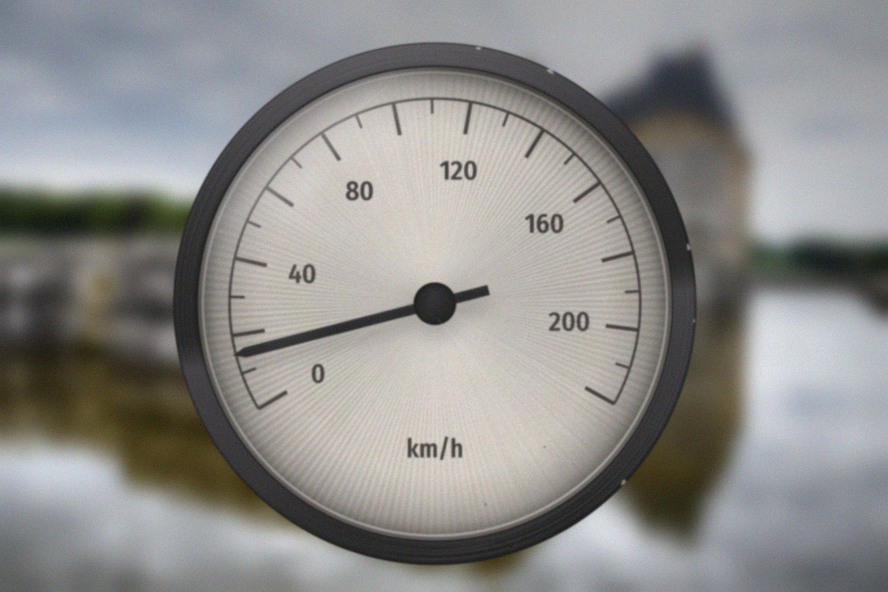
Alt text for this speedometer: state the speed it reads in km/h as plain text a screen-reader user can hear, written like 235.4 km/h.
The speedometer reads 15 km/h
